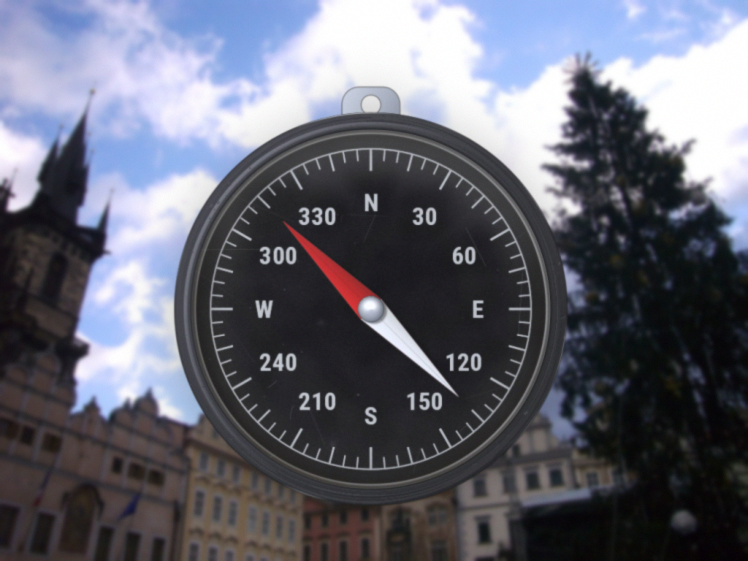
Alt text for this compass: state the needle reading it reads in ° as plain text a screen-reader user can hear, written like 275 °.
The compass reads 315 °
